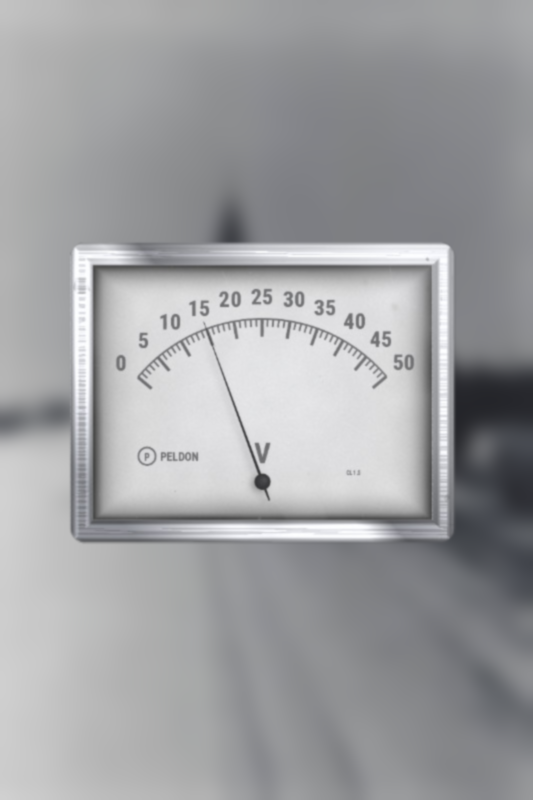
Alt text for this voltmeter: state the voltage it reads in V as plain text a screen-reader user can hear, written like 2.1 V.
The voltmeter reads 15 V
